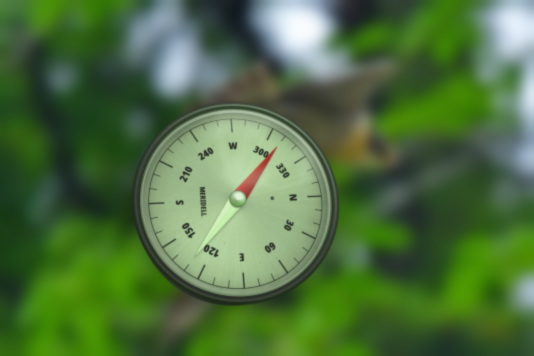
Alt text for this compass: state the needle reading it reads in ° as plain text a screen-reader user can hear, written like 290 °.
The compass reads 310 °
